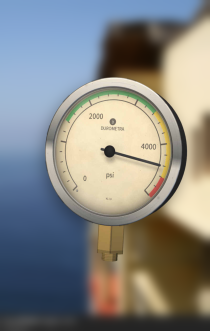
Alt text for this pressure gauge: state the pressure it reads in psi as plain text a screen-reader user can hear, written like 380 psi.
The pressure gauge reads 4400 psi
